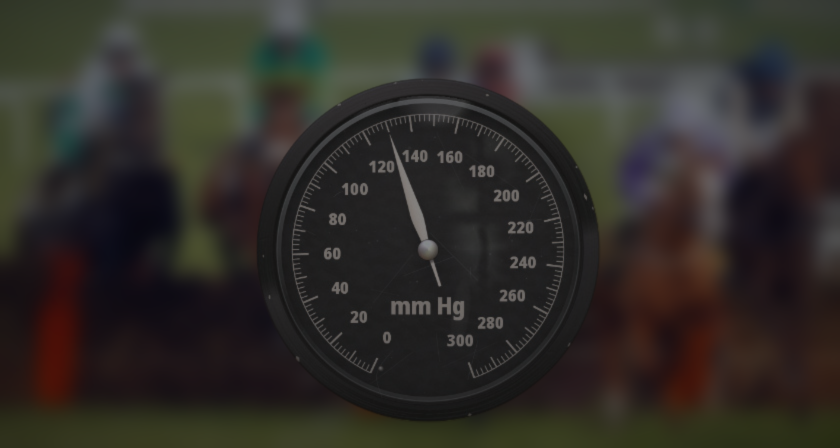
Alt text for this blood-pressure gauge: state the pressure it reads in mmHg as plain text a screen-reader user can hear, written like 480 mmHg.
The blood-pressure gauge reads 130 mmHg
